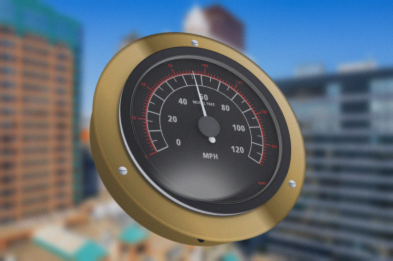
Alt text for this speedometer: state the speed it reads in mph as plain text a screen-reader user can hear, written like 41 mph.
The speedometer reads 55 mph
